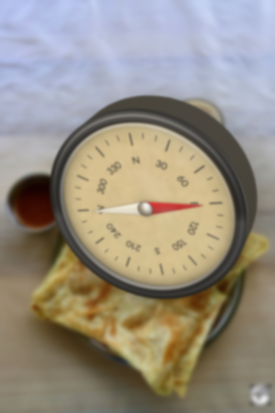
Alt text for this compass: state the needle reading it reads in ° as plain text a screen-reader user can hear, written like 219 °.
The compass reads 90 °
